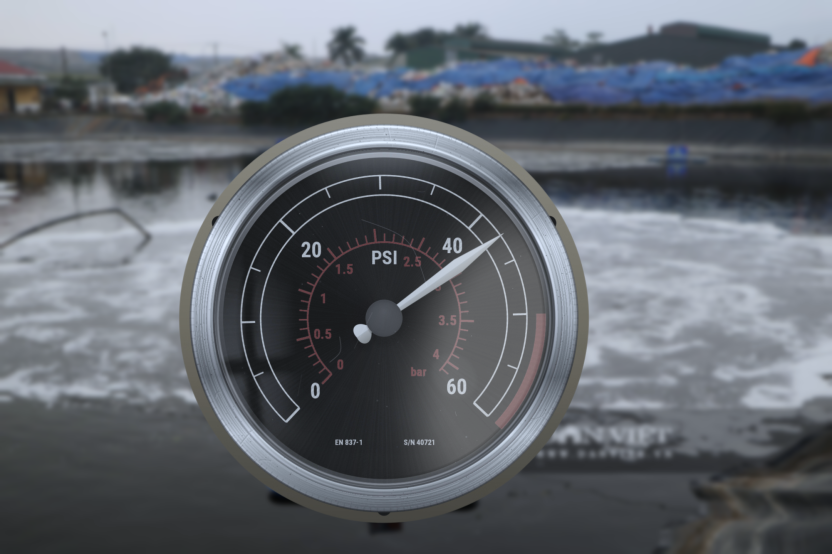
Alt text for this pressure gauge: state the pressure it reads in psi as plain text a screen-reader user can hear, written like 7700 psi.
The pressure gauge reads 42.5 psi
